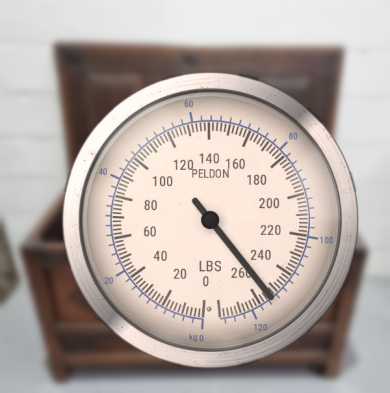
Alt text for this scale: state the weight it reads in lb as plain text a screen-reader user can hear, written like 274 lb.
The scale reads 254 lb
